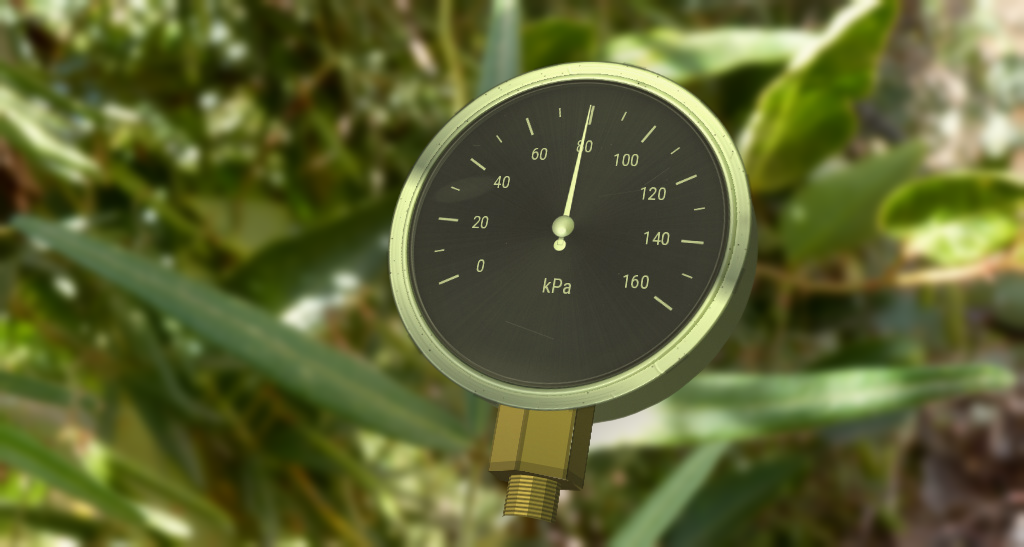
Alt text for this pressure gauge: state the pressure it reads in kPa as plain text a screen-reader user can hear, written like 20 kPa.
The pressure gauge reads 80 kPa
